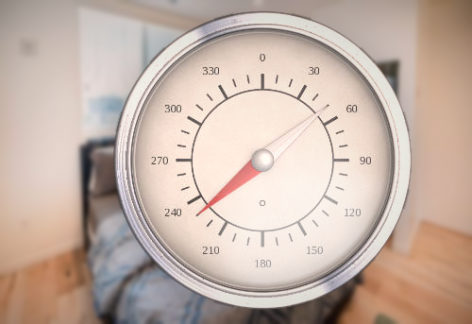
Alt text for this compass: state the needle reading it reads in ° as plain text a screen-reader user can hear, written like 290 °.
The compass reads 230 °
